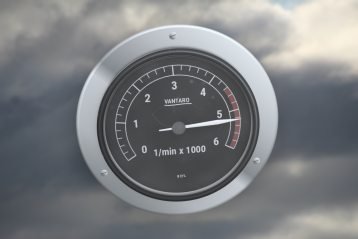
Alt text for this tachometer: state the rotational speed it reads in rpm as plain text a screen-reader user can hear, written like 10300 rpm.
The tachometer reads 5200 rpm
